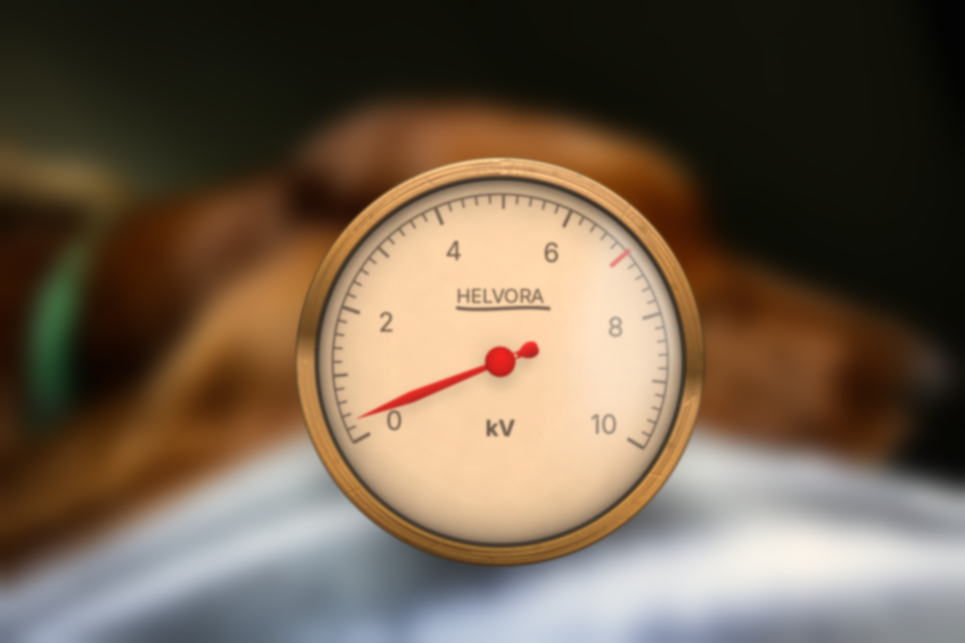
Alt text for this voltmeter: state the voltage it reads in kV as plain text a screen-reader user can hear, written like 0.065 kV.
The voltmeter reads 0.3 kV
